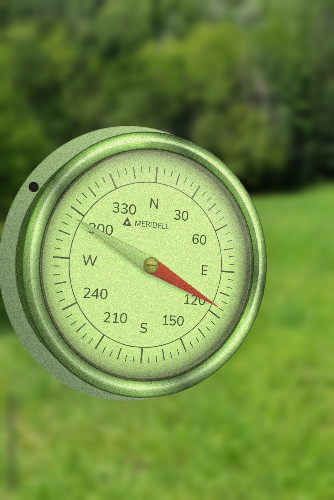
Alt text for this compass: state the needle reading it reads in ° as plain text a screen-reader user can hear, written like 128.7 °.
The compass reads 115 °
